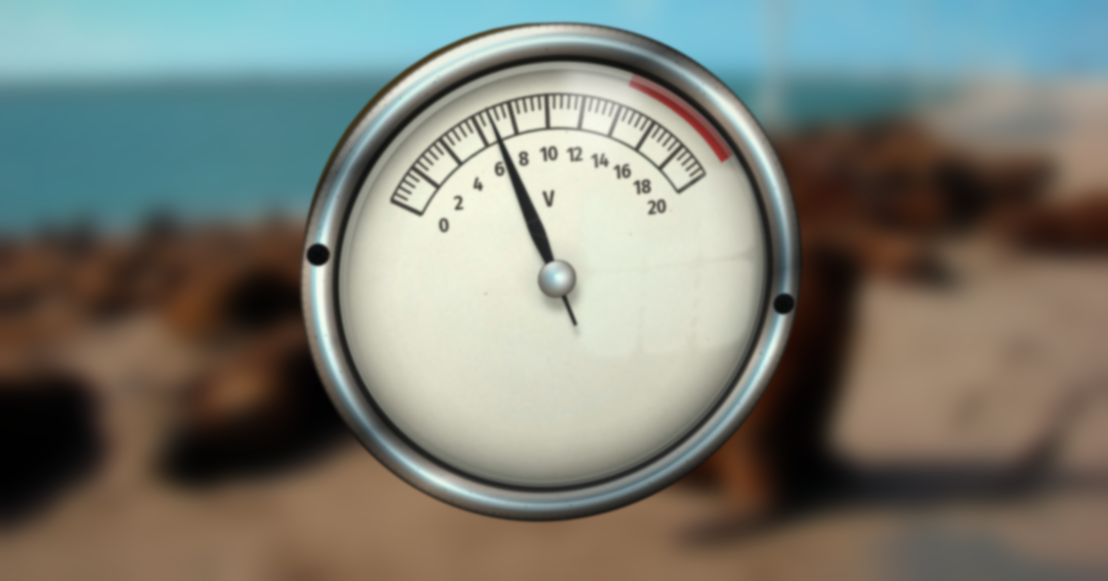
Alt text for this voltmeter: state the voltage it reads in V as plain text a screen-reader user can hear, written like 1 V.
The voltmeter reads 6.8 V
